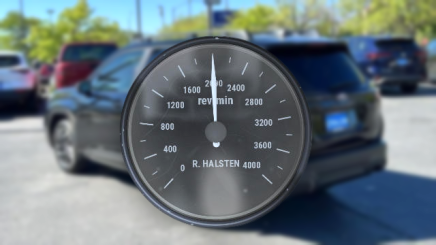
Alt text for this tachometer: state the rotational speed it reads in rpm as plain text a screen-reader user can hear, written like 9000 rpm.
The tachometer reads 2000 rpm
